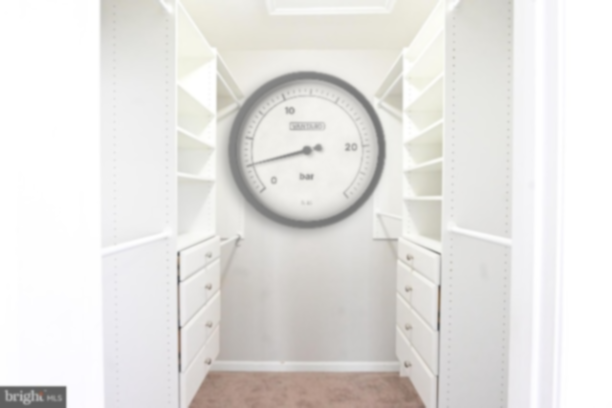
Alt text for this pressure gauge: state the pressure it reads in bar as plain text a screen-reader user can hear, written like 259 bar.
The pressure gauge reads 2.5 bar
